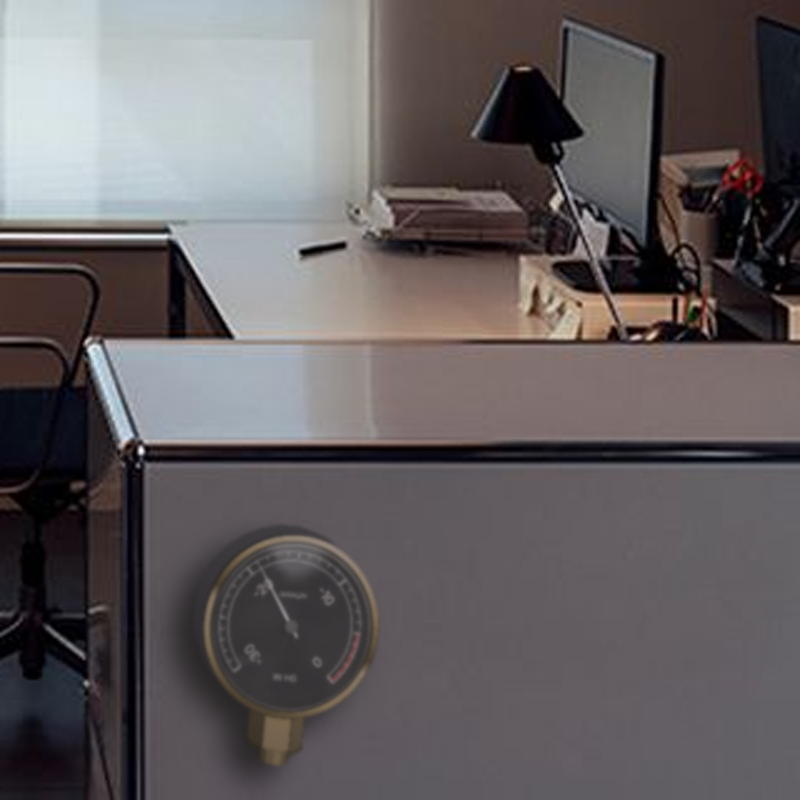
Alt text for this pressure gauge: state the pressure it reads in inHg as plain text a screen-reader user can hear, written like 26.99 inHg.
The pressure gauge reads -19 inHg
